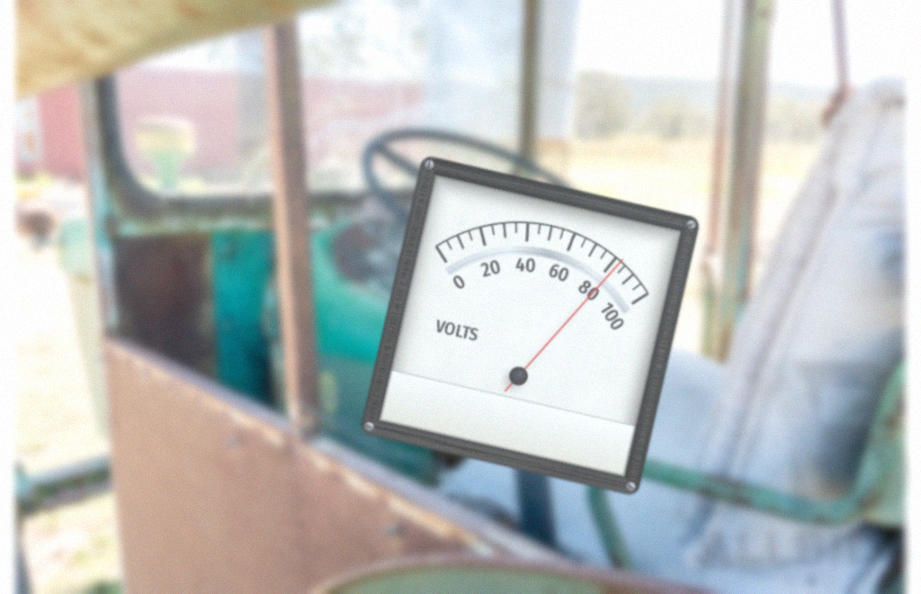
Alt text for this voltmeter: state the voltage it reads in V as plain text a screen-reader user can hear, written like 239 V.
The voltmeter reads 82.5 V
